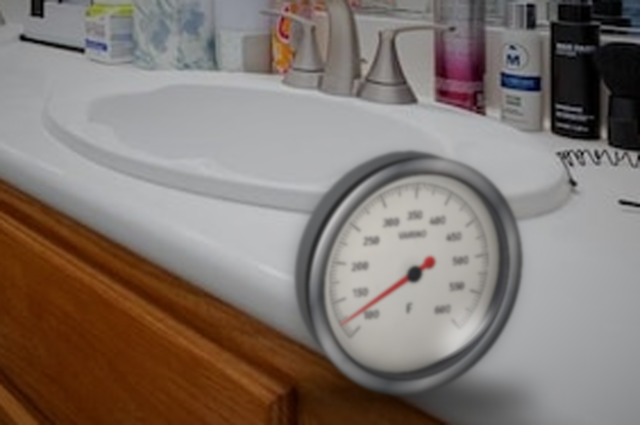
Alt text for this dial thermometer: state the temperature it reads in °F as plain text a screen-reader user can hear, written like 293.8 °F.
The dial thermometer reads 125 °F
